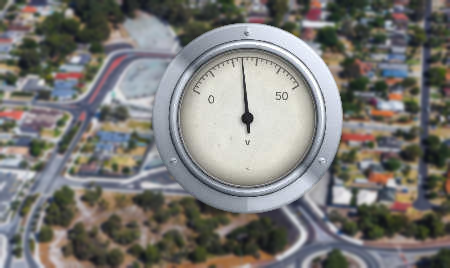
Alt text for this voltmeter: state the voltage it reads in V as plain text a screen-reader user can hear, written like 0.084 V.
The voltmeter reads 24 V
